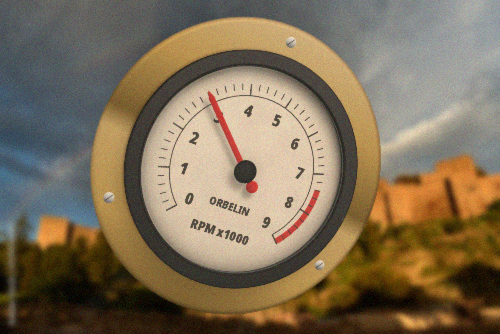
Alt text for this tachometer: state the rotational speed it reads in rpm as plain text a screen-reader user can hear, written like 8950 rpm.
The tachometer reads 3000 rpm
